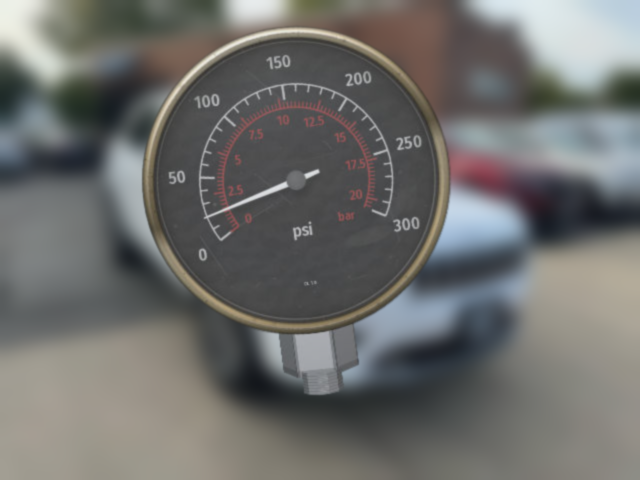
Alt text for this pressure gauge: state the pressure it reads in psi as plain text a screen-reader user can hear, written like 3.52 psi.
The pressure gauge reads 20 psi
